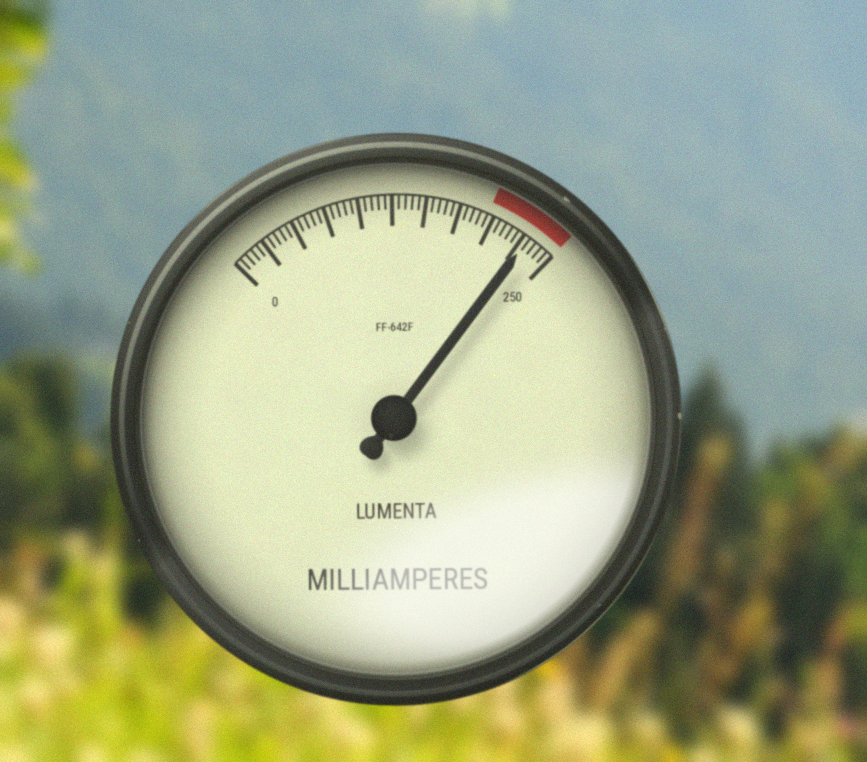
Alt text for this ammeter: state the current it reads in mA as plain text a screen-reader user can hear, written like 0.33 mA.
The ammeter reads 230 mA
